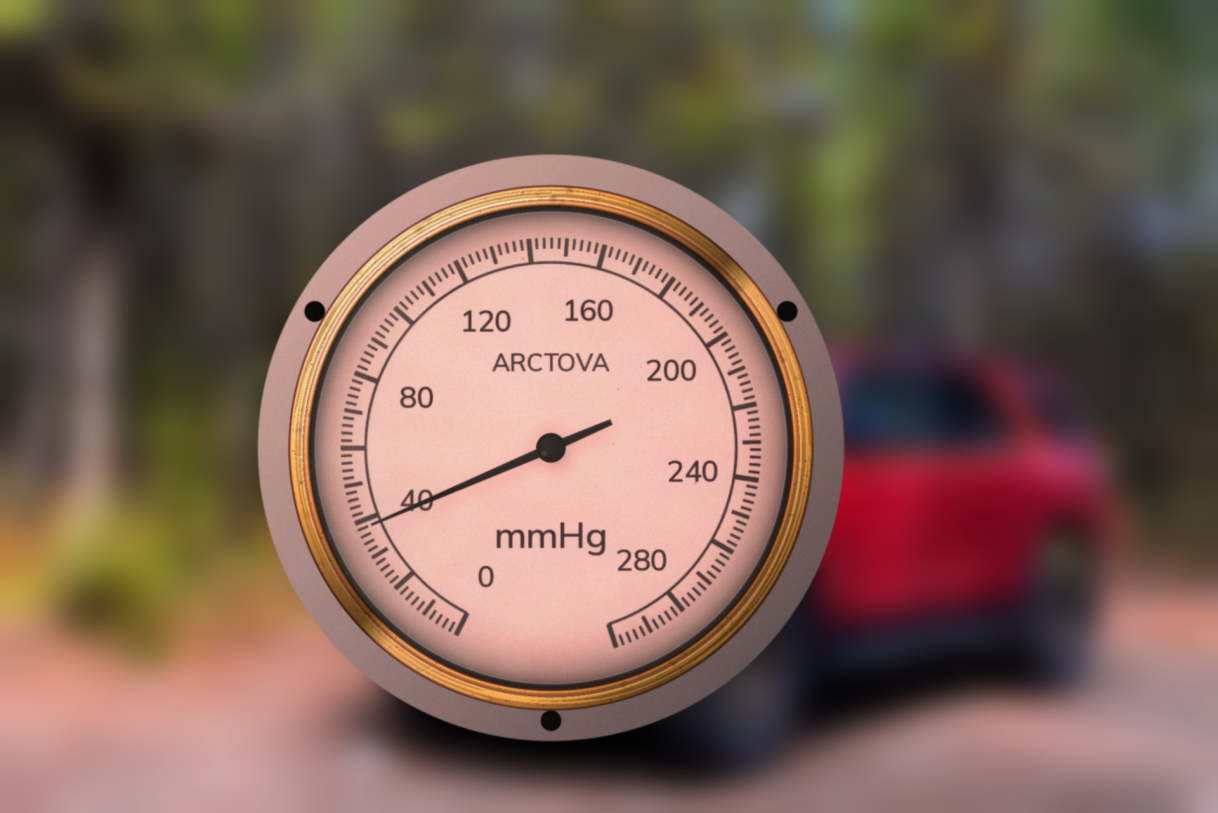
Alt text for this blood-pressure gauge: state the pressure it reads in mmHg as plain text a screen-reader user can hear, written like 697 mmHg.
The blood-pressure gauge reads 38 mmHg
